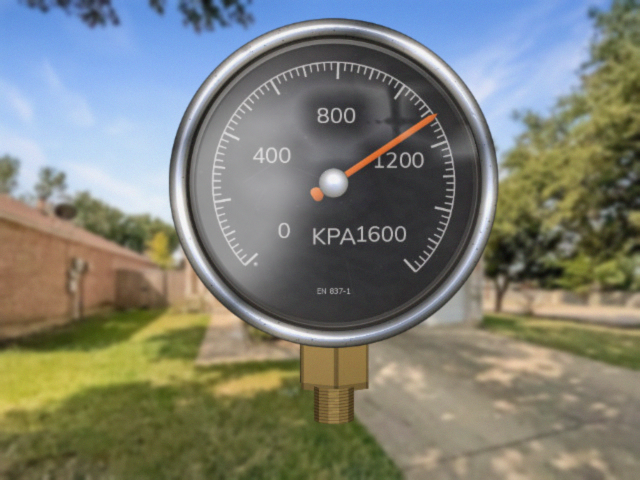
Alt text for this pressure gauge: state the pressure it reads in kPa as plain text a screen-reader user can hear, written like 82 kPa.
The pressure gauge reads 1120 kPa
